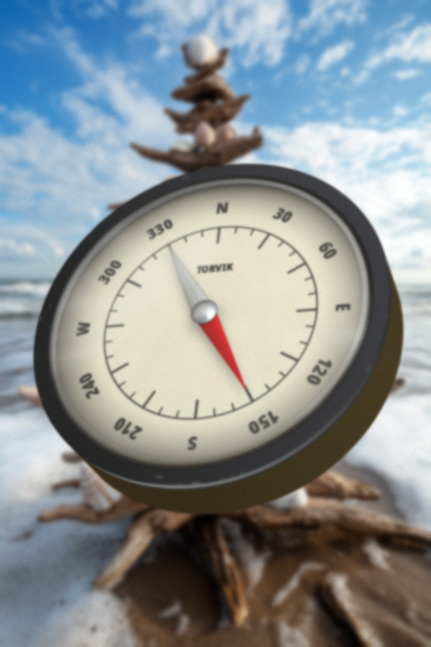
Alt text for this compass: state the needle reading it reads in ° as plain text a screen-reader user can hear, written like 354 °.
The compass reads 150 °
